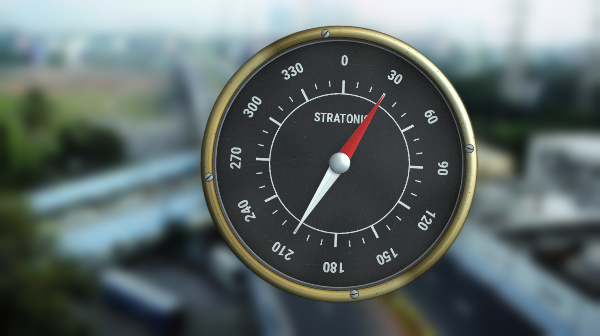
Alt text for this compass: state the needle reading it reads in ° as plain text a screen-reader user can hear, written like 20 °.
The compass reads 30 °
